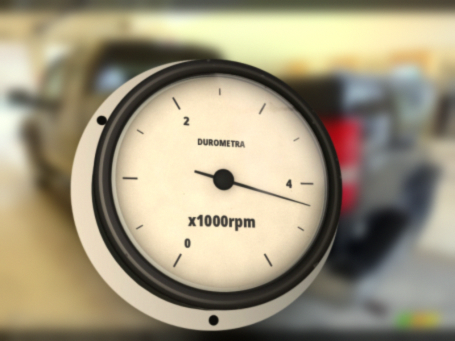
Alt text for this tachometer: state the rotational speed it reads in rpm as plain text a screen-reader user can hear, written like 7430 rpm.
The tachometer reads 4250 rpm
